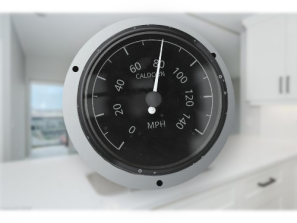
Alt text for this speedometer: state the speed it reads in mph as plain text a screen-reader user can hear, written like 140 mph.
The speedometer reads 80 mph
